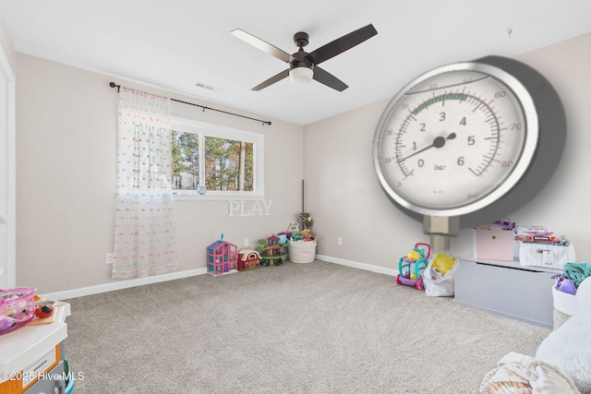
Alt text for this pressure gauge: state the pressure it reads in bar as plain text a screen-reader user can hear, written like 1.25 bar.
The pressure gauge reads 0.5 bar
